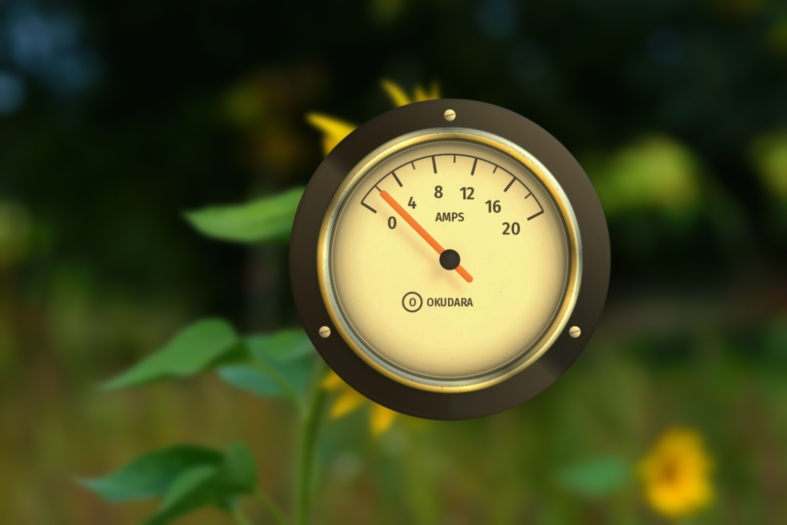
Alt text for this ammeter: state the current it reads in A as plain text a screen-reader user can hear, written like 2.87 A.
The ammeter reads 2 A
